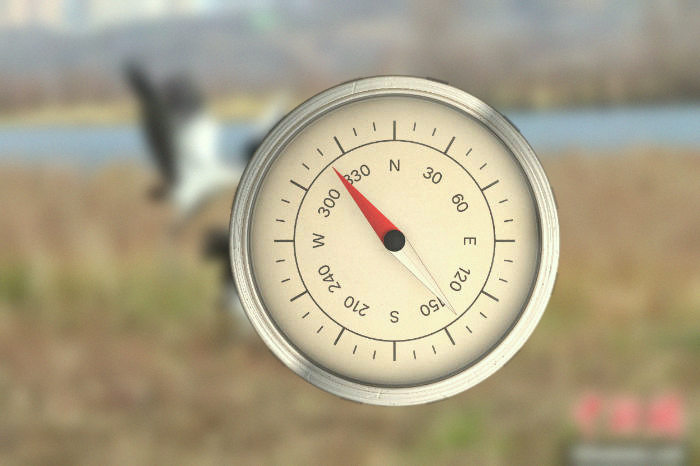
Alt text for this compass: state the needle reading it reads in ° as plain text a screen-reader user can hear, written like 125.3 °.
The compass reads 320 °
